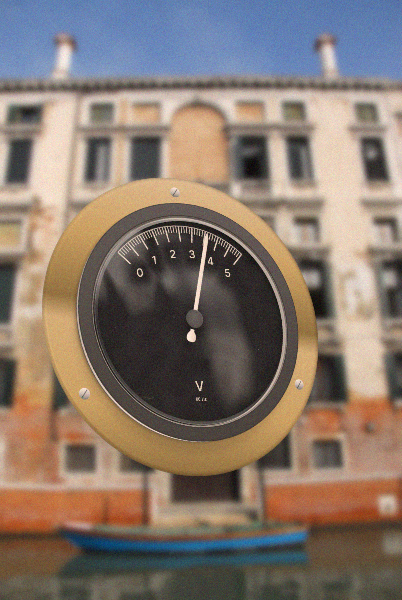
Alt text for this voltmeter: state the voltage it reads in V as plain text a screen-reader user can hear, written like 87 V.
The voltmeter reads 3.5 V
